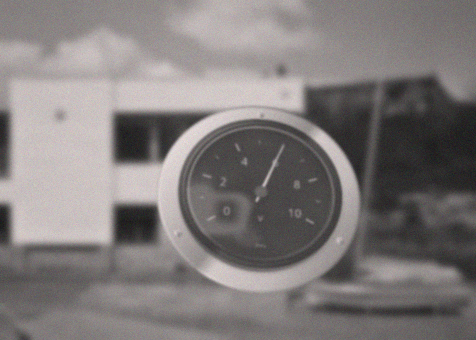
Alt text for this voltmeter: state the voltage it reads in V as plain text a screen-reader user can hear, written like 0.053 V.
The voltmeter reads 6 V
